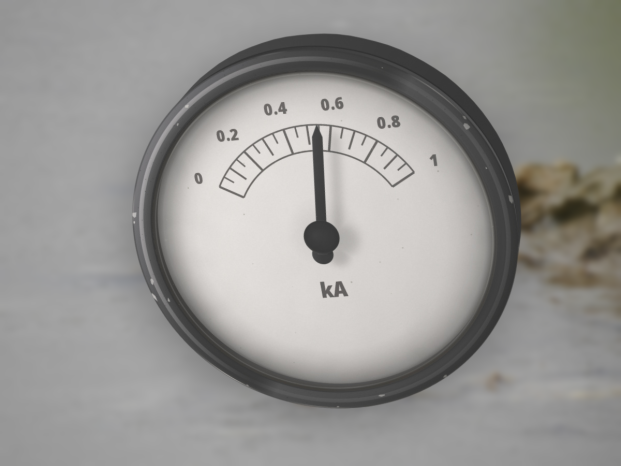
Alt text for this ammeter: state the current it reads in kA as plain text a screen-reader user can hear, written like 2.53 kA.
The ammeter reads 0.55 kA
